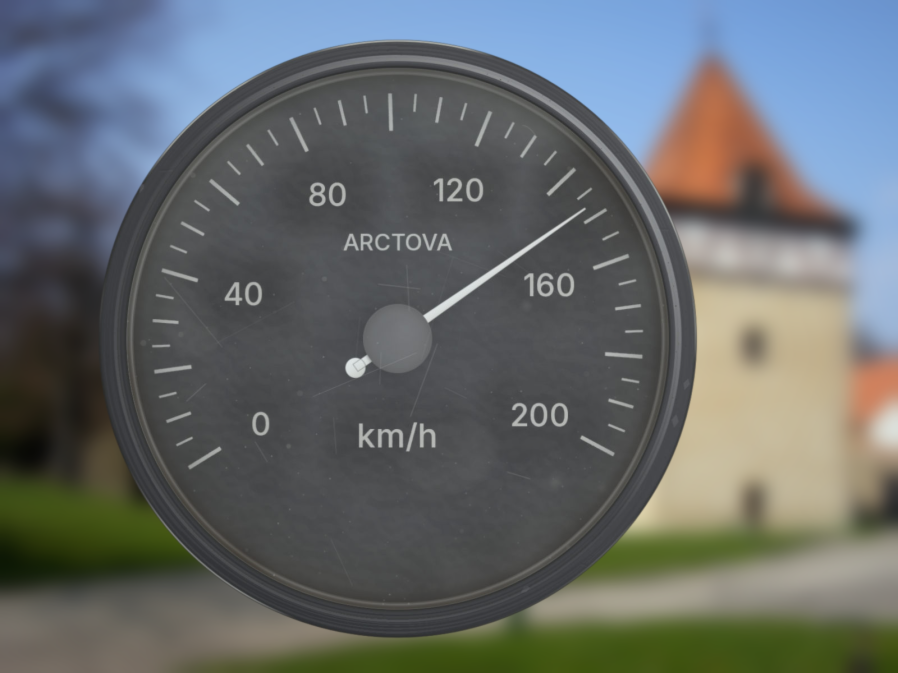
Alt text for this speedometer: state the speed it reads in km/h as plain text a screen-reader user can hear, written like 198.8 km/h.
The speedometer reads 147.5 km/h
